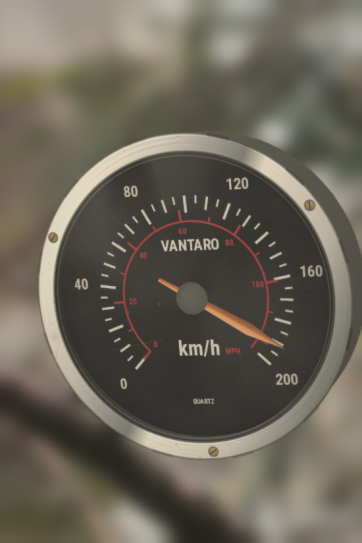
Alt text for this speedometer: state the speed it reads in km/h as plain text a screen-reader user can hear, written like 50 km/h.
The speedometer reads 190 km/h
